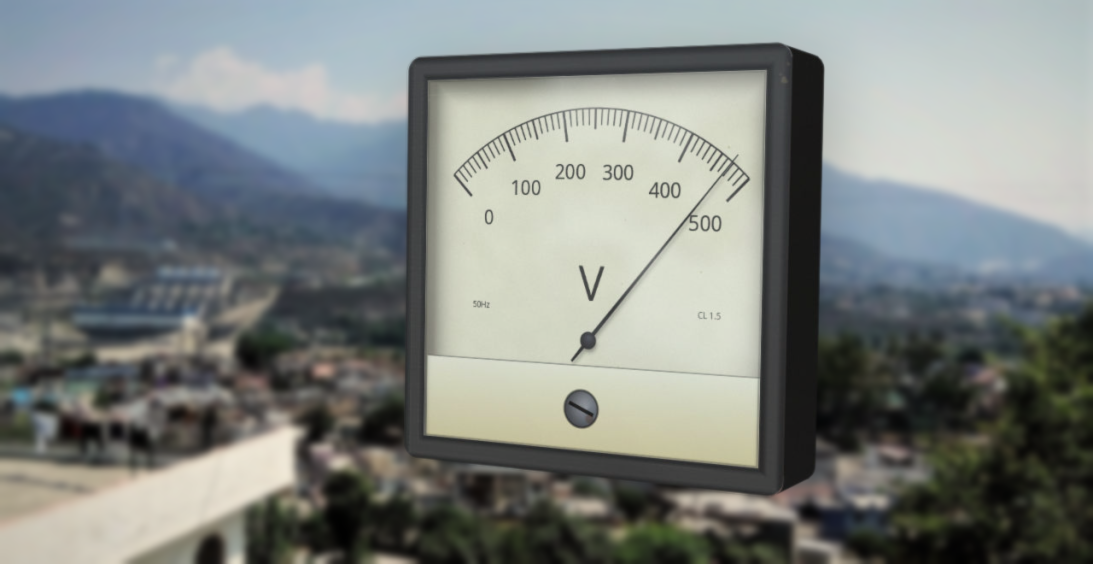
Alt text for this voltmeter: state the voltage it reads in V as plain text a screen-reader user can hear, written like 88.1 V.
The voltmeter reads 470 V
